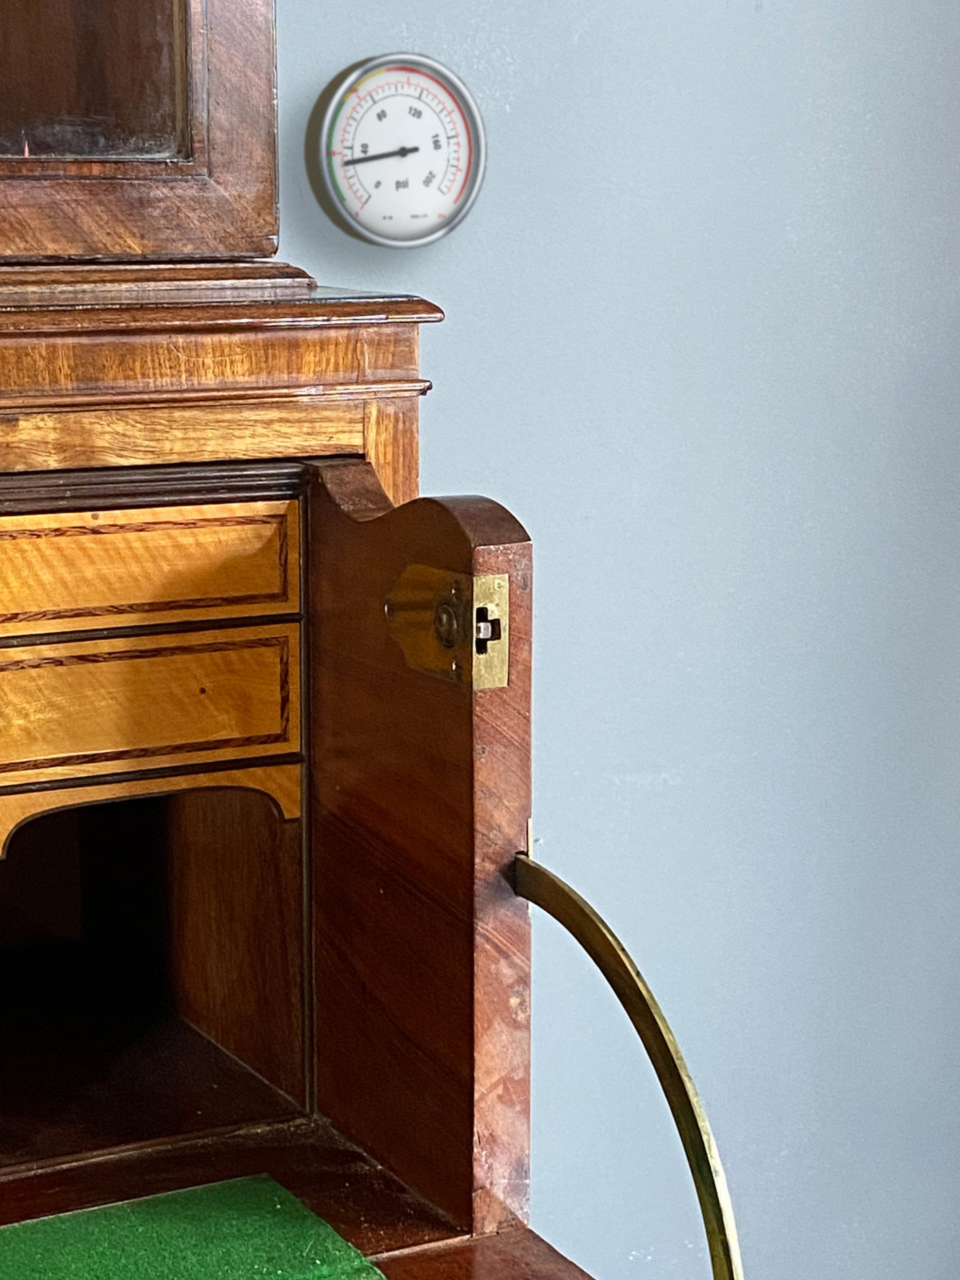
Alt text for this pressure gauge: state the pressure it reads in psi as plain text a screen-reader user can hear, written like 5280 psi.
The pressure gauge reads 30 psi
